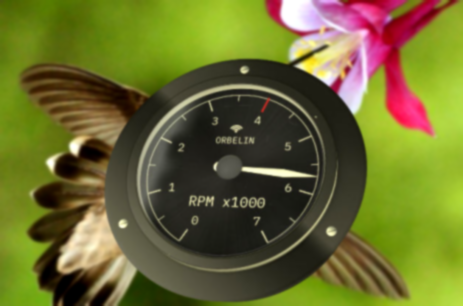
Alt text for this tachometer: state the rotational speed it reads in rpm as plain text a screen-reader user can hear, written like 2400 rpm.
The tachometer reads 5750 rpm
